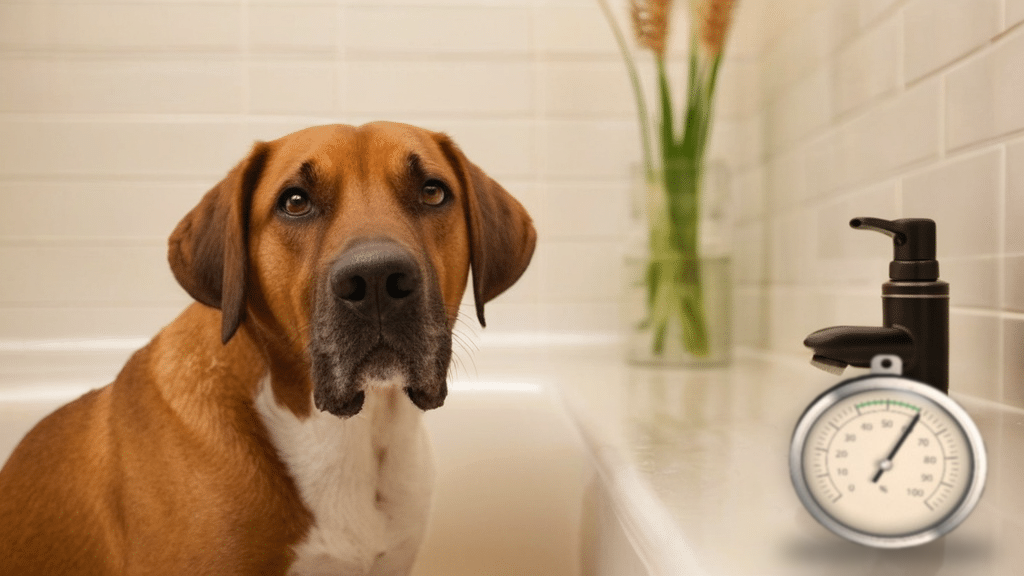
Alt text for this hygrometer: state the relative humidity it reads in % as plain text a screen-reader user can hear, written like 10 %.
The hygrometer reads 60 %
